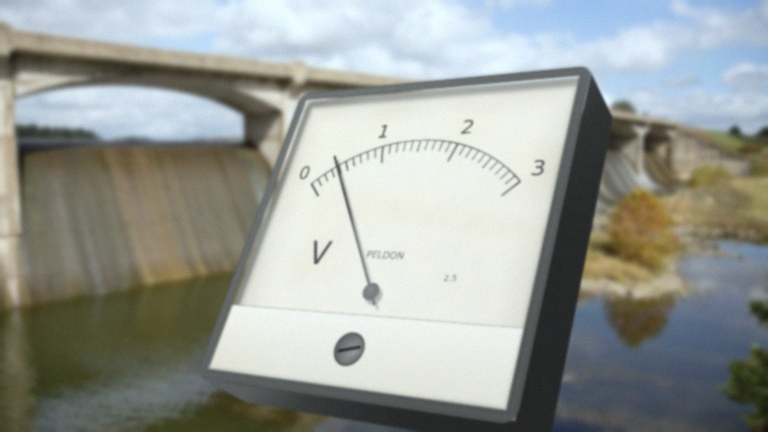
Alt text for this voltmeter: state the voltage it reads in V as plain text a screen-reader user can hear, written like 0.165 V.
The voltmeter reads 0.4 V
